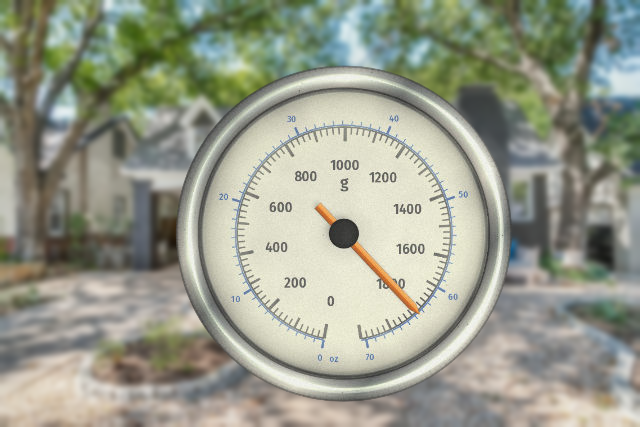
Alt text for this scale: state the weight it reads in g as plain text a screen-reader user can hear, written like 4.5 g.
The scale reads 1800 g
